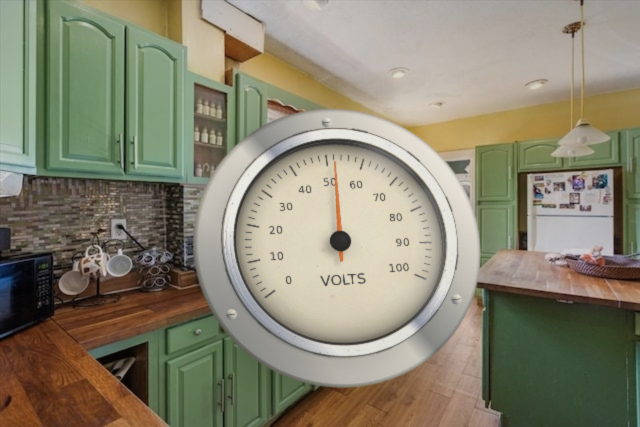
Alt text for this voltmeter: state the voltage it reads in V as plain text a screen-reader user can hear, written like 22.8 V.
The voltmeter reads 52 V
